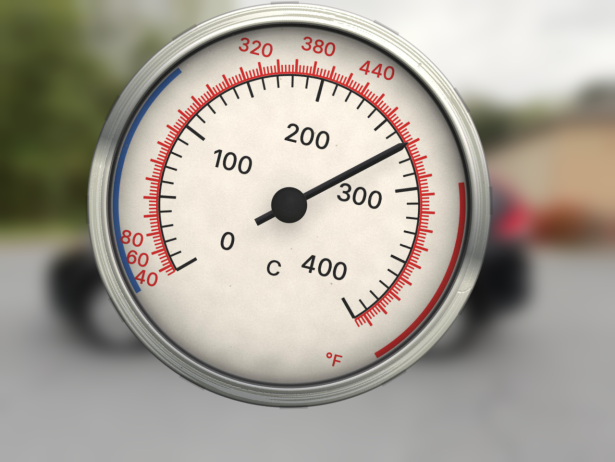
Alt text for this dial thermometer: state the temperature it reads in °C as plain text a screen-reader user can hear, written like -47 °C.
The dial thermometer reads 270 °C
